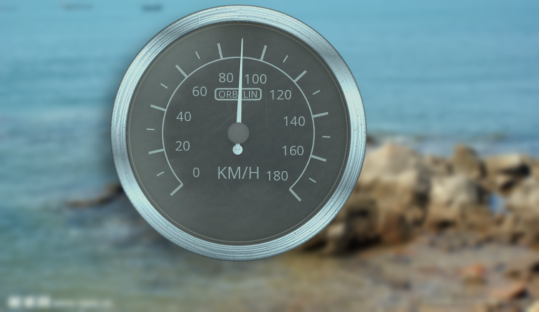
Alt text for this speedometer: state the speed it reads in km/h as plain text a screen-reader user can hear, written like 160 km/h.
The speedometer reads 90 km/h
